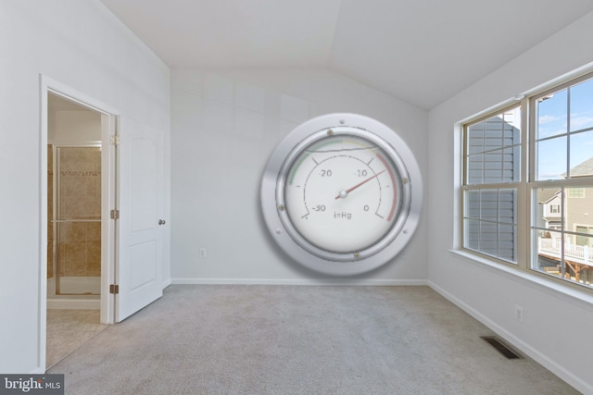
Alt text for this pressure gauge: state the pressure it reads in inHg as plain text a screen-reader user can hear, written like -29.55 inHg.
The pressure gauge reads -7.5 inHg
